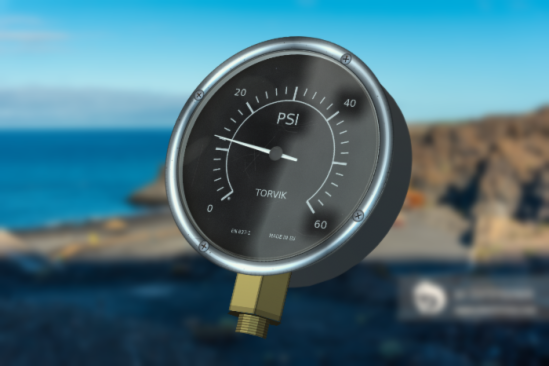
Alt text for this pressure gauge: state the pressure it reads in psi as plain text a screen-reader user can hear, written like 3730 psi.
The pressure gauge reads 12 psi
